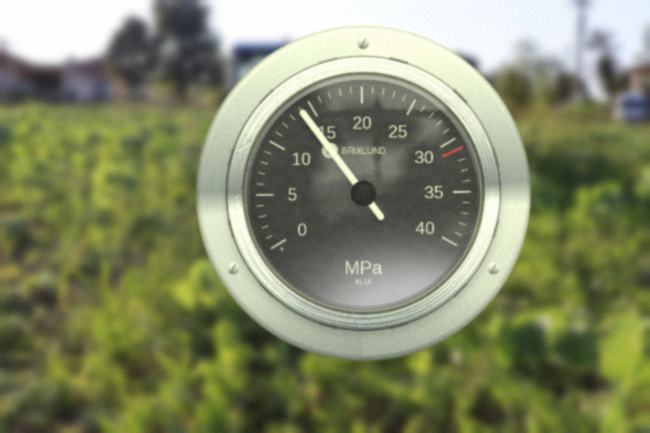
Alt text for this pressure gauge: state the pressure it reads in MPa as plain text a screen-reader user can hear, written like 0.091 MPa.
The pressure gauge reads 14 MPa
